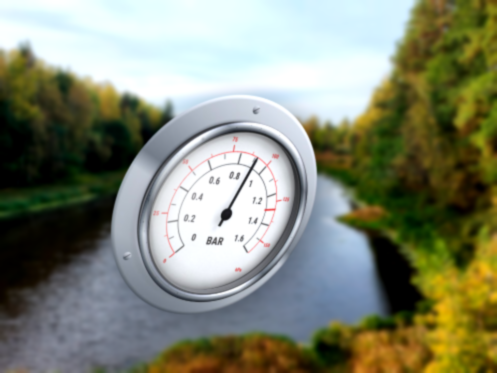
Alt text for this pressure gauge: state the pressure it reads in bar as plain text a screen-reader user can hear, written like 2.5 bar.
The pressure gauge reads 0.9 bar
